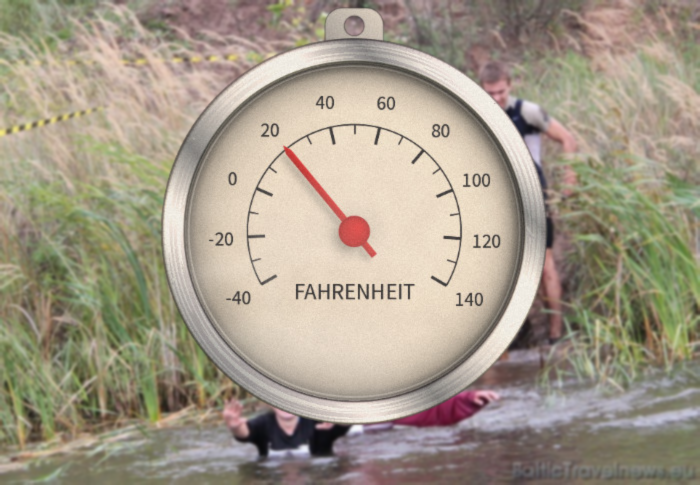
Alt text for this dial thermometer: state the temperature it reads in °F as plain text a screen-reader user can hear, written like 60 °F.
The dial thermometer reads 20 °F
